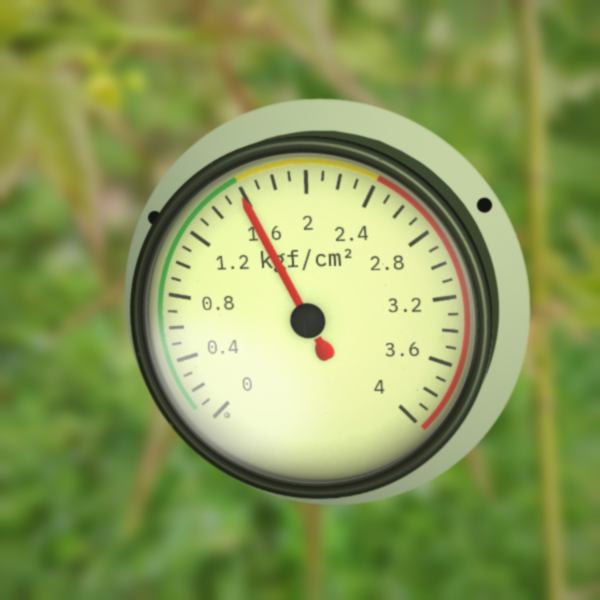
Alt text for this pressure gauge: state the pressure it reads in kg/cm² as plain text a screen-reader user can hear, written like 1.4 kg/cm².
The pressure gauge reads 1.6 kg/cm²
